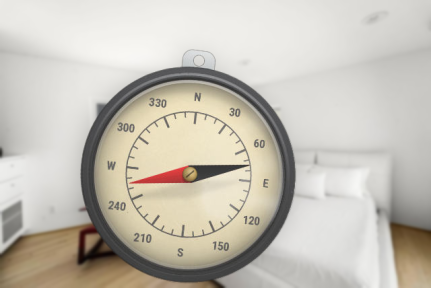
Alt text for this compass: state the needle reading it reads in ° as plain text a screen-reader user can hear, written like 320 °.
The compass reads 255 °
